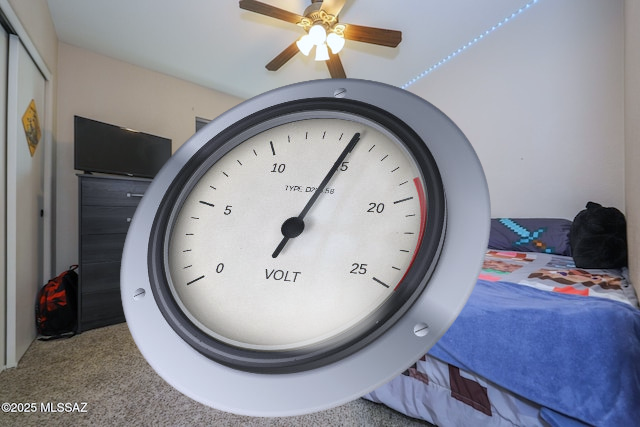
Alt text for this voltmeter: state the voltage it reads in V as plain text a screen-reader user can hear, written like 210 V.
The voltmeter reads 15 V
